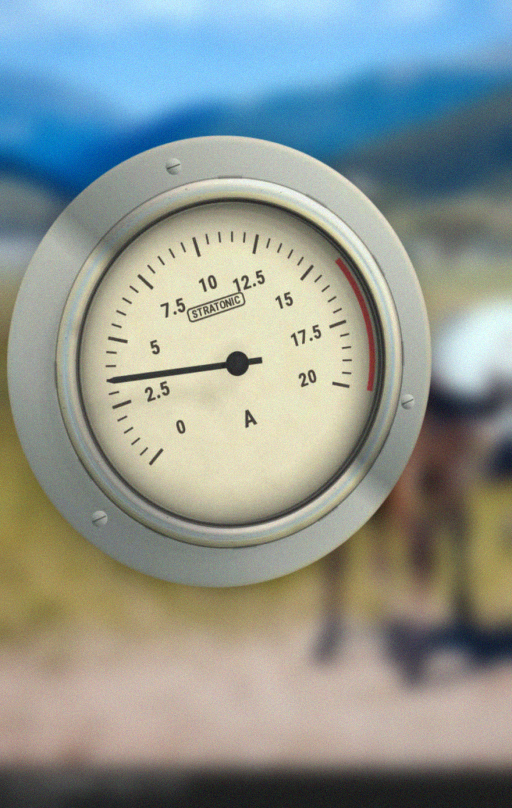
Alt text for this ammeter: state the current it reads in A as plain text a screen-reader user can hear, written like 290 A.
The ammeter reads 3.5 A
